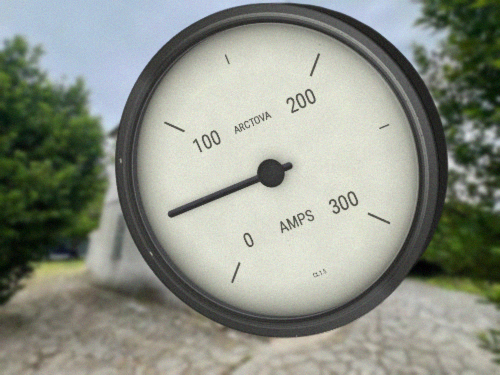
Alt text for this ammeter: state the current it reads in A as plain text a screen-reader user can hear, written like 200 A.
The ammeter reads 50 A
